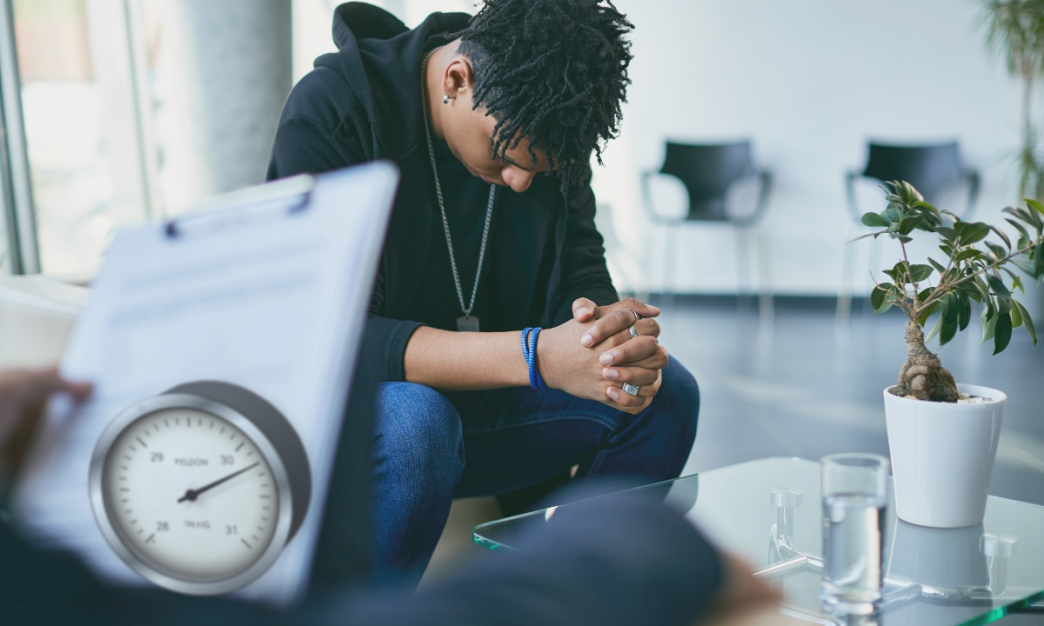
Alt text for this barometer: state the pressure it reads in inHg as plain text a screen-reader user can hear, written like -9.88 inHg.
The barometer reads 30.2 inHg
